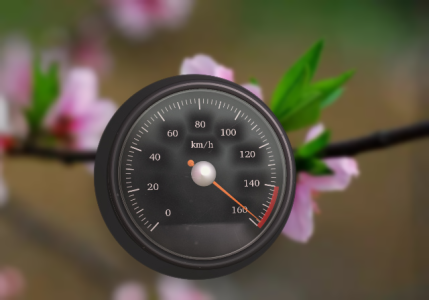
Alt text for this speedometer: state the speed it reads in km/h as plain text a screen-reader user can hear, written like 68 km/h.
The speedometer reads 158 km/h
